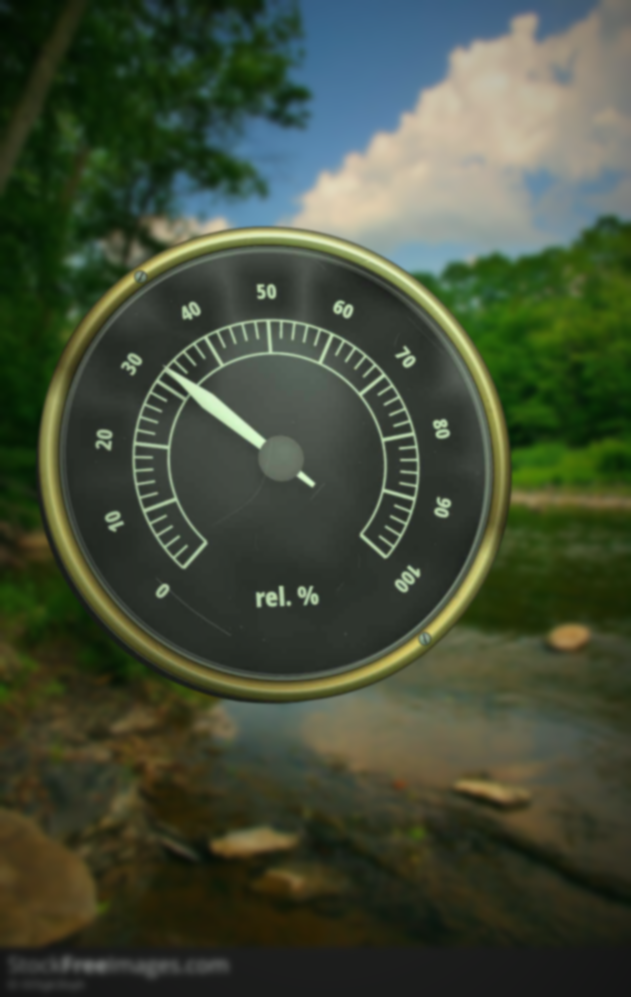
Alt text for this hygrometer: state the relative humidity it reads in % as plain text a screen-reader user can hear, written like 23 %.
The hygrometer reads 32 %
